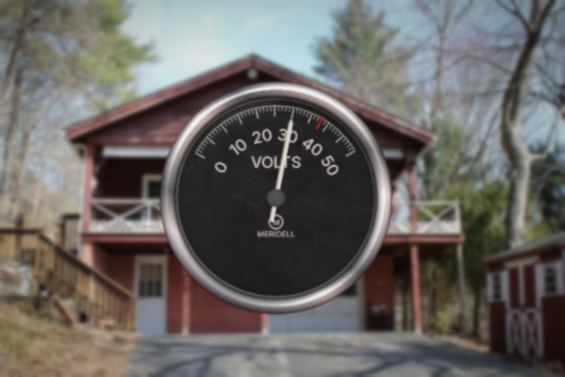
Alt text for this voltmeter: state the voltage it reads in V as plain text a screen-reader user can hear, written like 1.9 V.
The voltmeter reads 30 V
